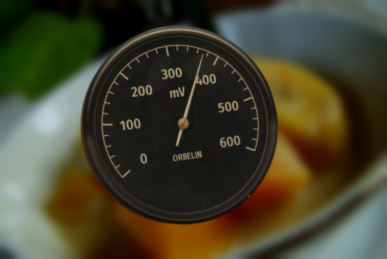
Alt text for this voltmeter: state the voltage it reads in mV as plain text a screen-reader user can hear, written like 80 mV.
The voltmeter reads 370 mV
